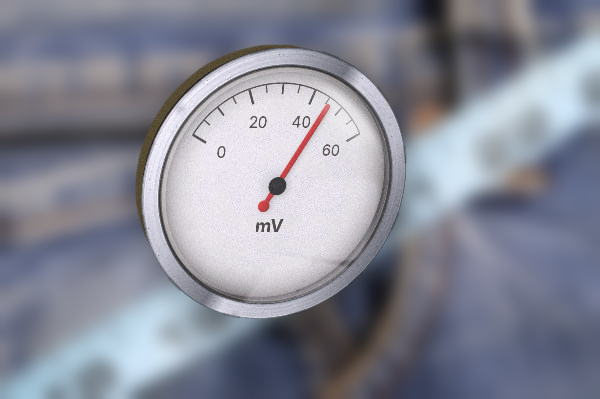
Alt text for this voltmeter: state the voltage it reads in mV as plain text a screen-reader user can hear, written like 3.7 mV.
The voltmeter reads 45 mV
